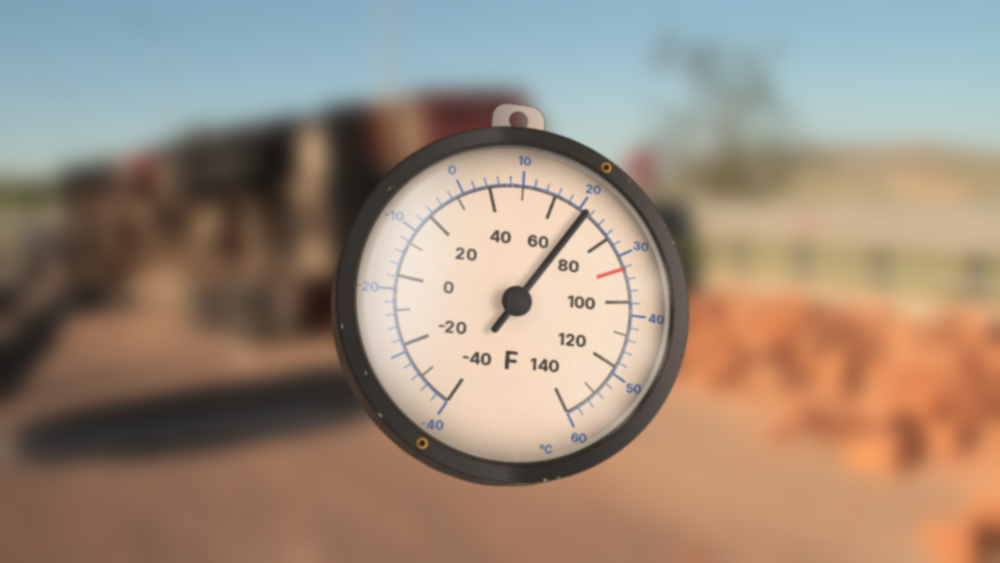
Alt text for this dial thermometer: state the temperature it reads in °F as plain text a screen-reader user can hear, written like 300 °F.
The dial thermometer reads 70 °F
